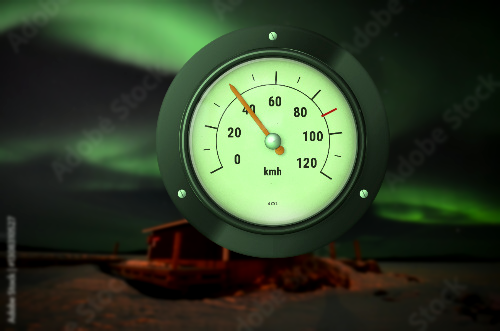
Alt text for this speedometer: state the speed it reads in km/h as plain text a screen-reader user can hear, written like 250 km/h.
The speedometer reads 40 km/h
